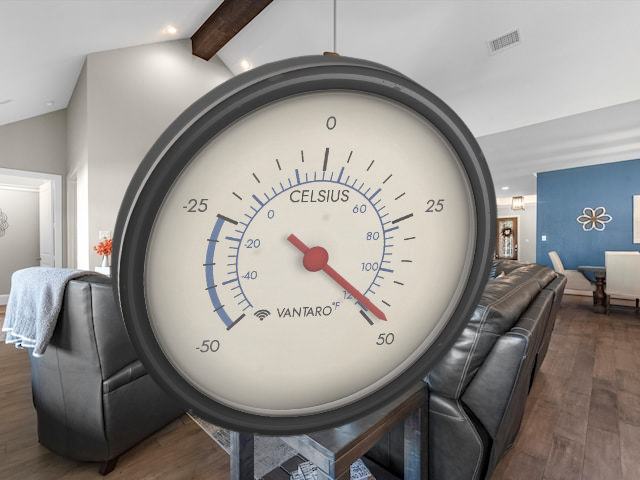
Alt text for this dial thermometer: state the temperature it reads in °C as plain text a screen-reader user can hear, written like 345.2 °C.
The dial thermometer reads 47.5 °C
